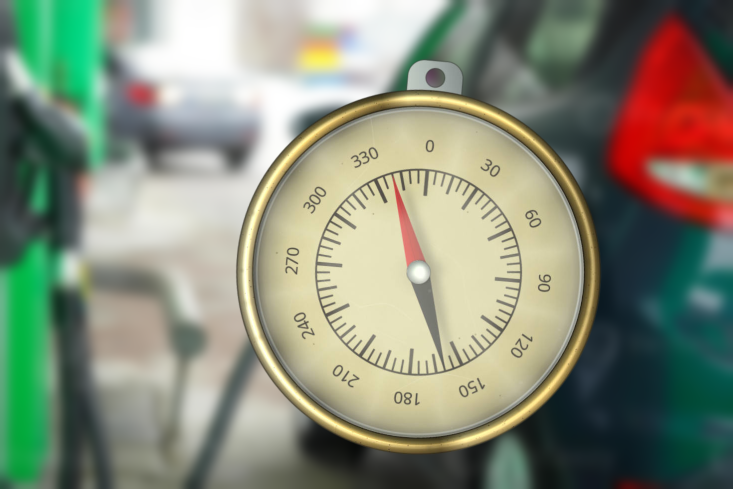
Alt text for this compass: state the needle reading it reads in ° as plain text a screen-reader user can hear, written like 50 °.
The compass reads 340 °
